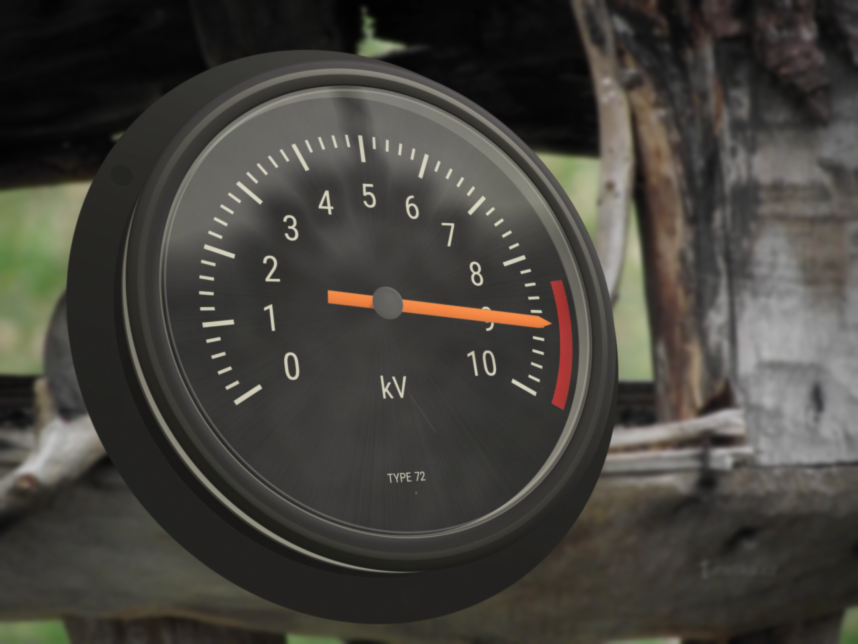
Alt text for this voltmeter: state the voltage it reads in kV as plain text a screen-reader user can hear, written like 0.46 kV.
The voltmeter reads 9 kV
